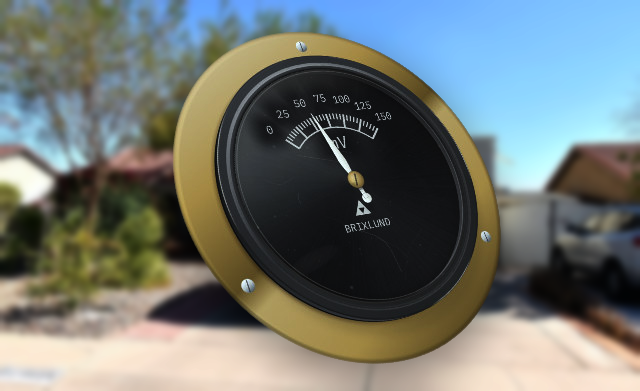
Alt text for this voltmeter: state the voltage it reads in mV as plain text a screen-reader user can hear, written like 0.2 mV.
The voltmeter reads 50 mV
